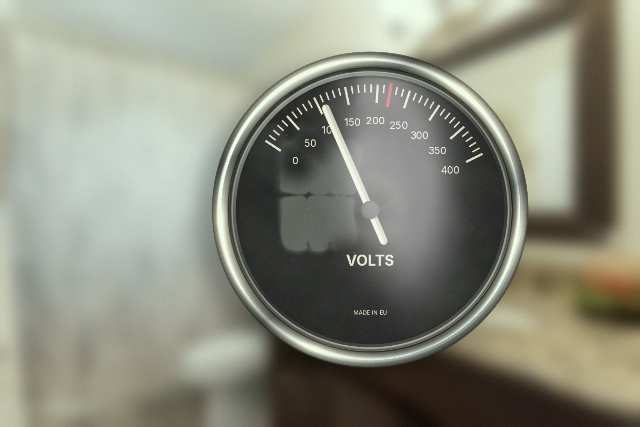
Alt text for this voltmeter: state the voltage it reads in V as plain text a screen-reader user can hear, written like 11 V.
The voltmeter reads 110 V
